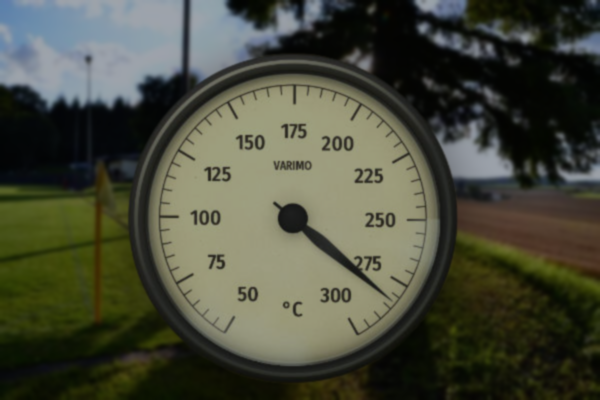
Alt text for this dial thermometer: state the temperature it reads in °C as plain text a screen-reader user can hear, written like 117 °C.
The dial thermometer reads 282.5 °C
